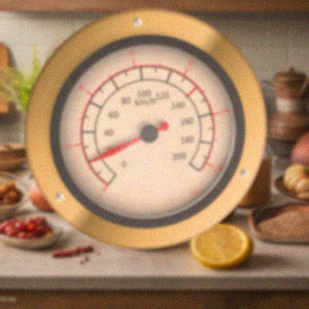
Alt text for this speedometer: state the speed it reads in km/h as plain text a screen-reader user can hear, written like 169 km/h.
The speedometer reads 20 km/h
